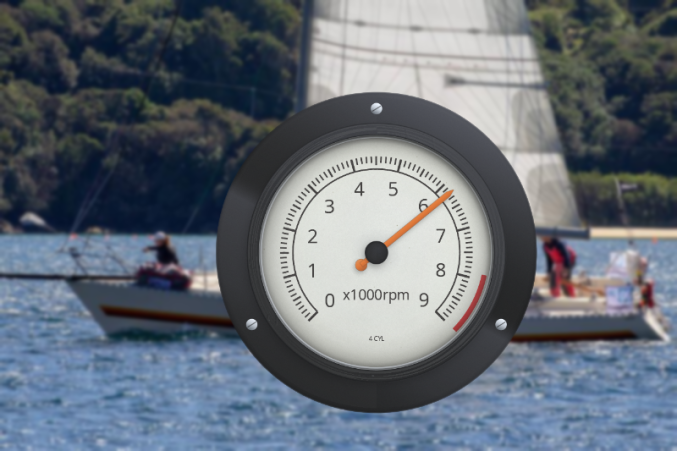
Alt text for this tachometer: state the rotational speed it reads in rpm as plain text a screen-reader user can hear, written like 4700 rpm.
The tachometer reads 6200 rpm
